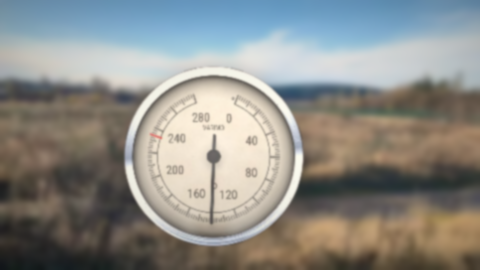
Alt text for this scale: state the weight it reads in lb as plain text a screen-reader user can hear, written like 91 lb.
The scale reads 140 lb
